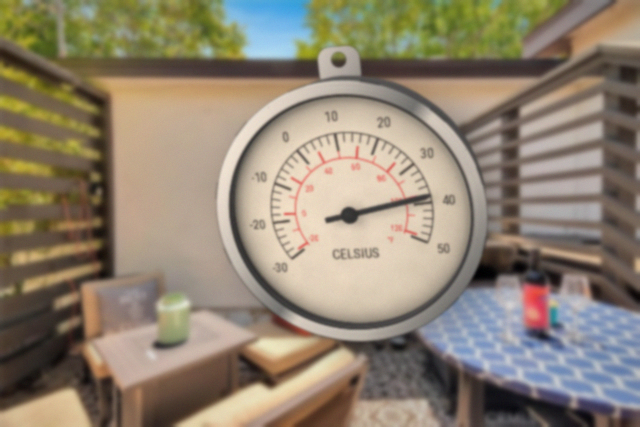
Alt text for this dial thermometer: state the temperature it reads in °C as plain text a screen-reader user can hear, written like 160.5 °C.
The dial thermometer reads 38 °C
